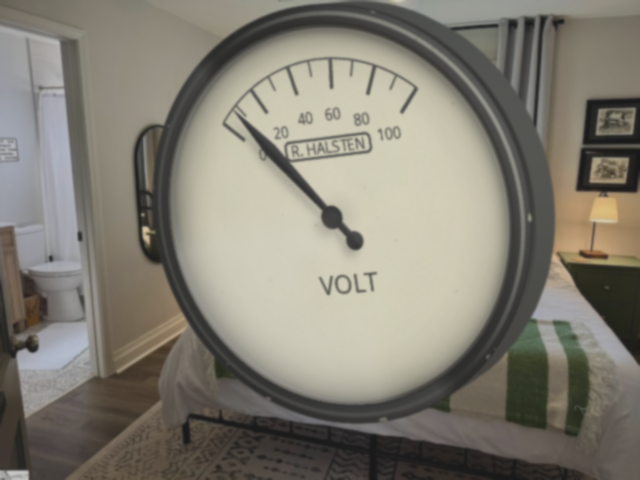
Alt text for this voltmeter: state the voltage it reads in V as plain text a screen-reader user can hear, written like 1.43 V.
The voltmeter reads 10 V
